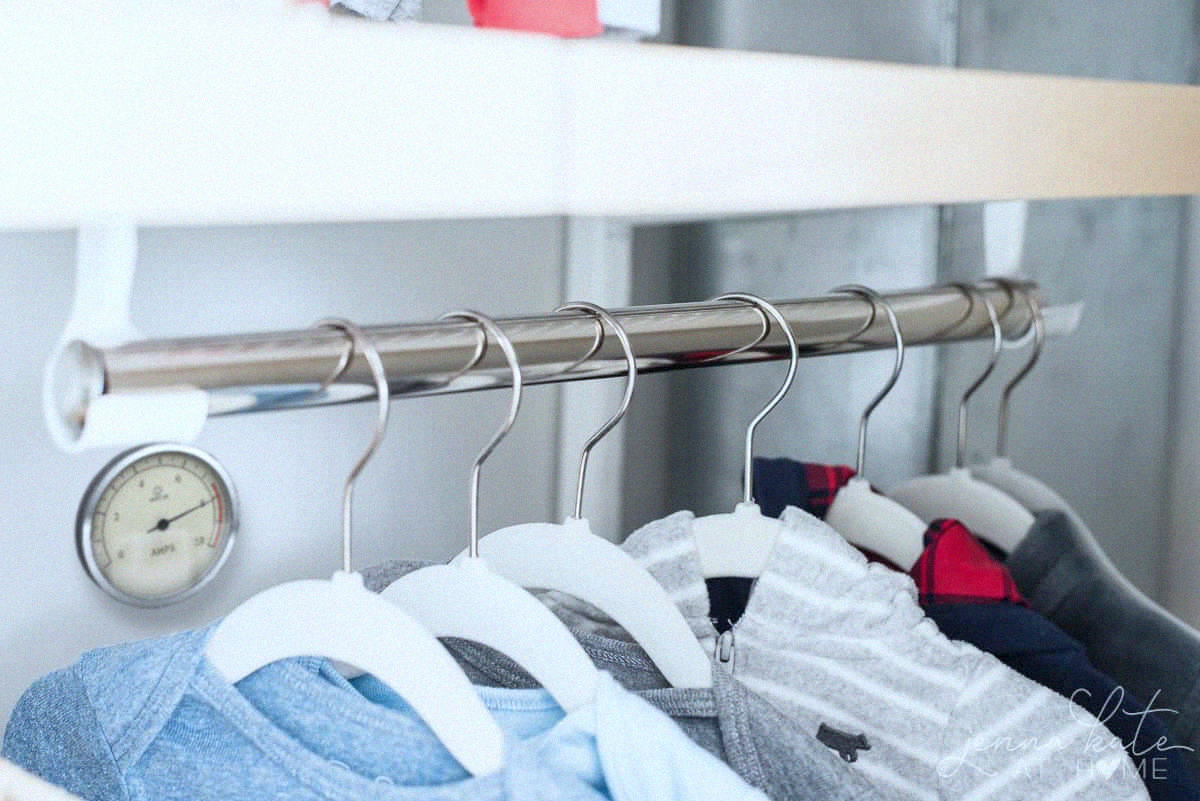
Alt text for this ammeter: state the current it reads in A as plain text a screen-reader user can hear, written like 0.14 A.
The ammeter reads 8 A
